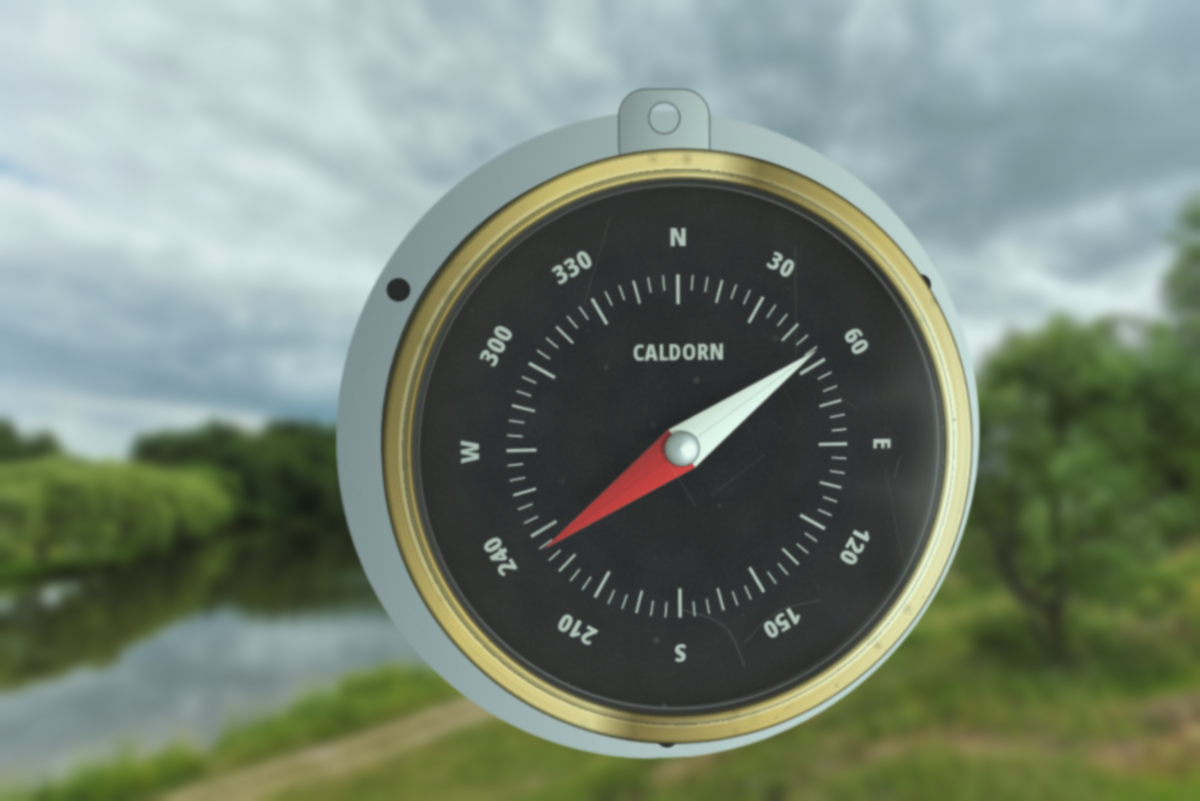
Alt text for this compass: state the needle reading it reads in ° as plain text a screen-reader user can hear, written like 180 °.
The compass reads 235 °
